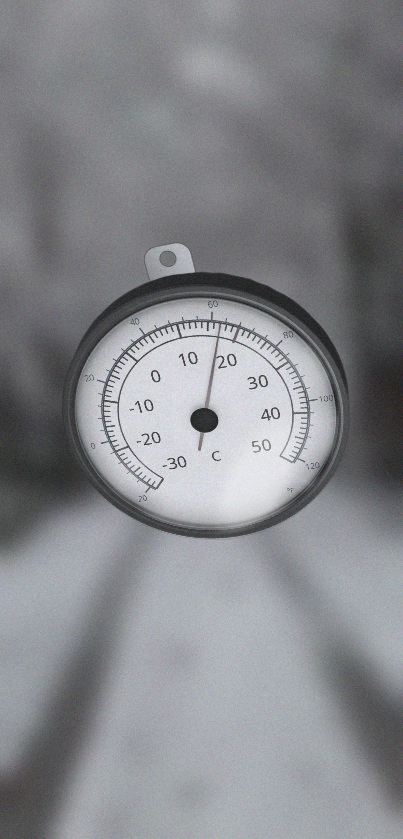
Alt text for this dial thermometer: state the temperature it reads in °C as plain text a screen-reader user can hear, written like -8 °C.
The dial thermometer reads 17 °C
